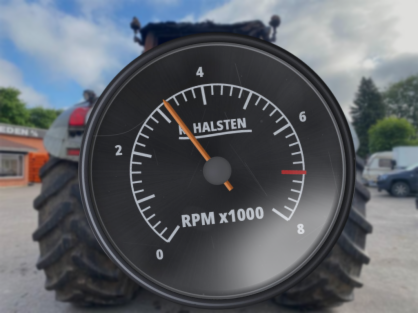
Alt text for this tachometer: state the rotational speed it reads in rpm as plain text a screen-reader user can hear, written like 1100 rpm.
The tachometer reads 3200 rpm
